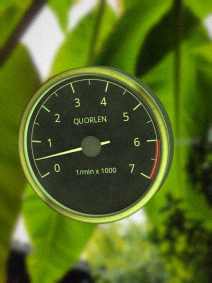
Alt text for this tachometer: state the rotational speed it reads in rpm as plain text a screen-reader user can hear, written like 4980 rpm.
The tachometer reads 500 rpm
